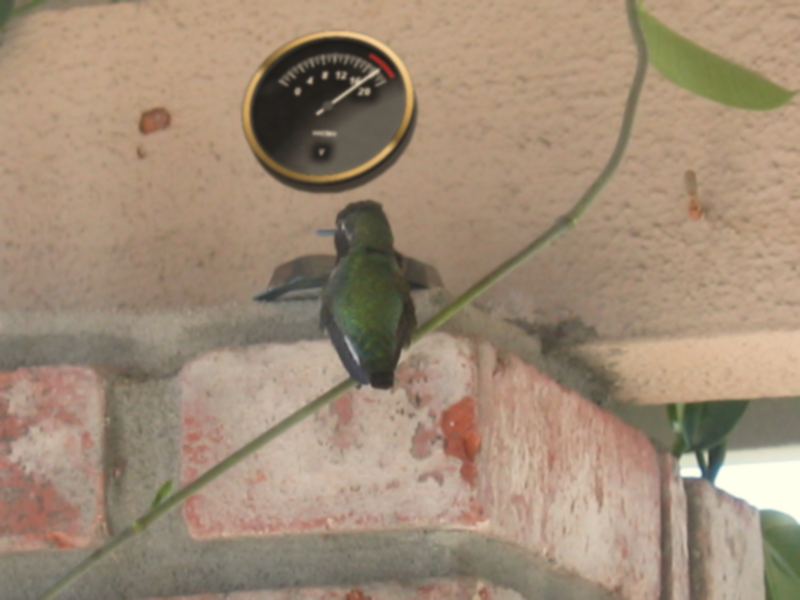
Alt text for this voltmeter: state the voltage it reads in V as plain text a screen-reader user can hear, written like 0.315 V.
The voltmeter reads 18 V
